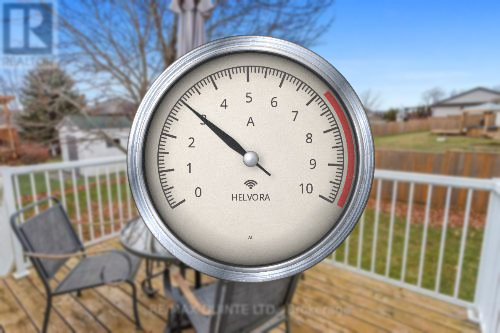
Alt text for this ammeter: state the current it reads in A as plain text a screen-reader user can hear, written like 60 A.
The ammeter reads 3 A
